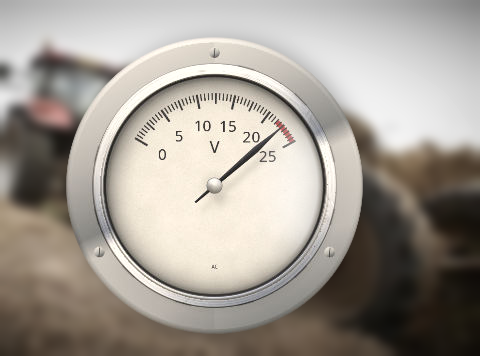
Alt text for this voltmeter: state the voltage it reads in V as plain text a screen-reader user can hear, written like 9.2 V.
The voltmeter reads 22.5 V
